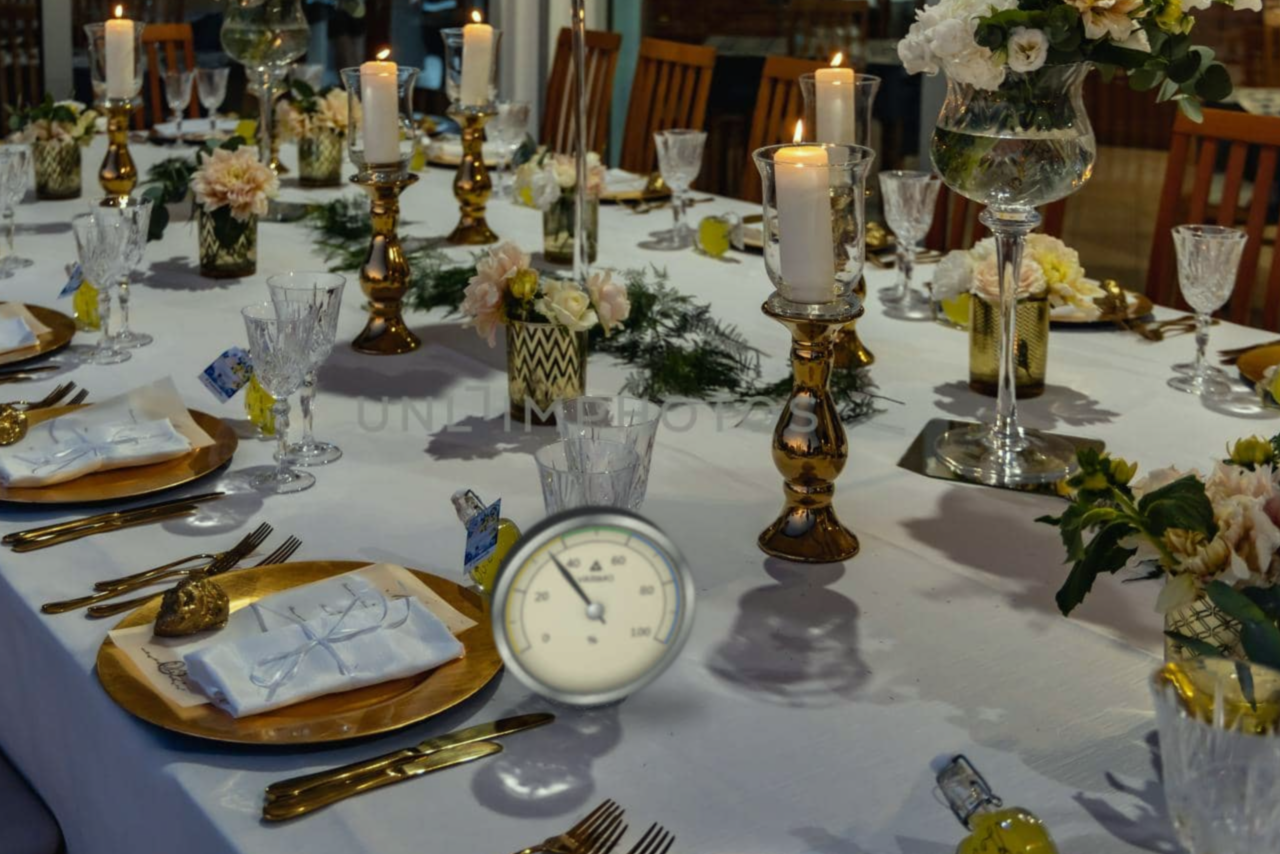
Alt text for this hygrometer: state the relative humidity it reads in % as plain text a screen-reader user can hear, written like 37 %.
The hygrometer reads 35 %
